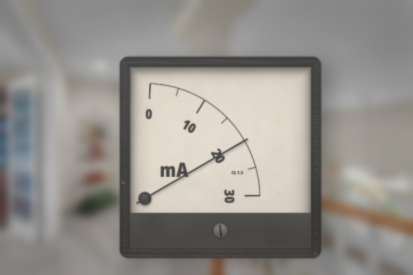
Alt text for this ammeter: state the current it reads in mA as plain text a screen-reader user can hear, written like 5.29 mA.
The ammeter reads 20 mA
